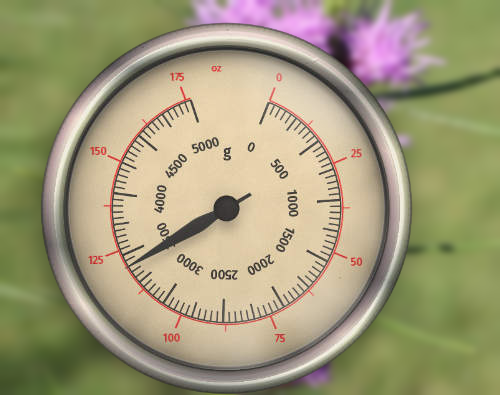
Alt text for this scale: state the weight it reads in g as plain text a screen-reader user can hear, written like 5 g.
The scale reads 3400 g
